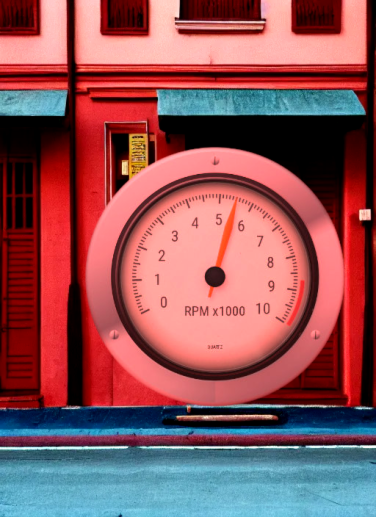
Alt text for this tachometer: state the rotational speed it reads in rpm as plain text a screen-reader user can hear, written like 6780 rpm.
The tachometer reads 5500 rpm
